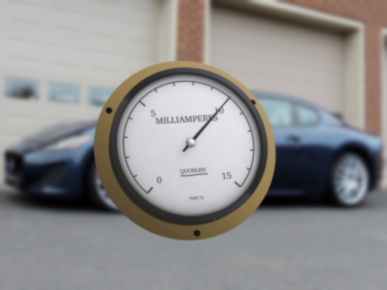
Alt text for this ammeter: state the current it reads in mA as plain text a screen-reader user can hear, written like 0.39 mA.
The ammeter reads 10 mA
